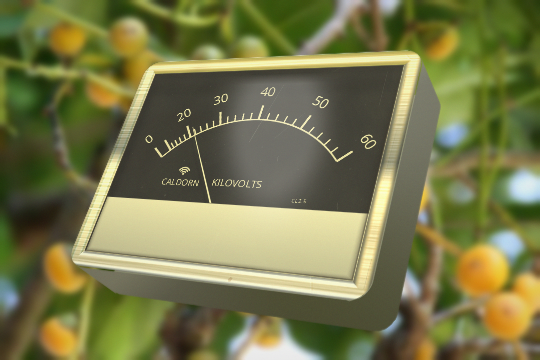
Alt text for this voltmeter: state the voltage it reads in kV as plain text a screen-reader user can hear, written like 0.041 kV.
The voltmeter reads 22 kV
